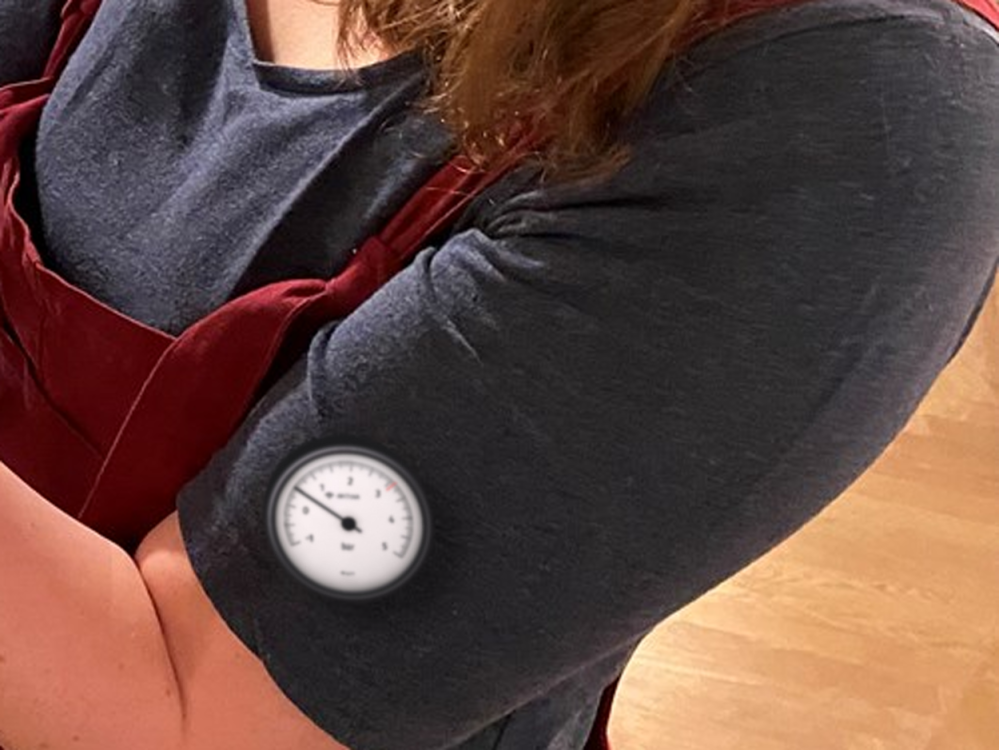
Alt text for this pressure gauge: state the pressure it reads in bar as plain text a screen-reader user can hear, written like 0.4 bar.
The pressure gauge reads 0.5 bar
